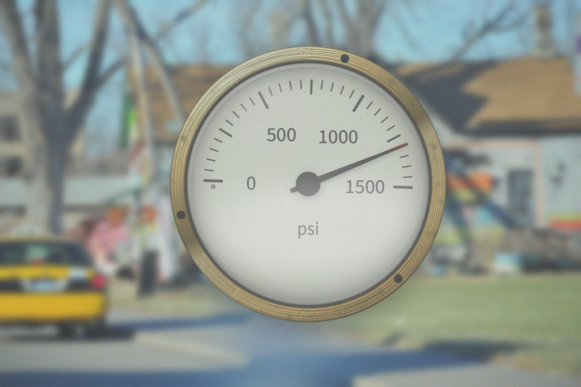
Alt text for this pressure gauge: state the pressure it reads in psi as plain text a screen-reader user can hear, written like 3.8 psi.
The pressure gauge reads 1300 psi
